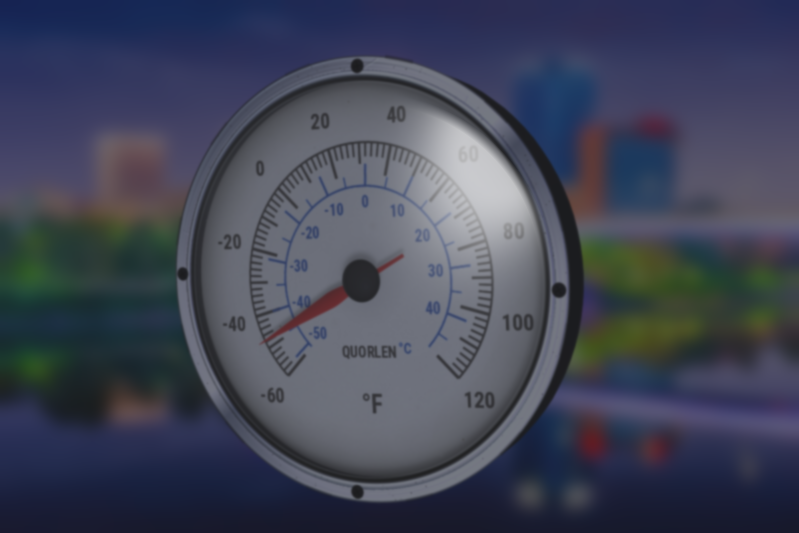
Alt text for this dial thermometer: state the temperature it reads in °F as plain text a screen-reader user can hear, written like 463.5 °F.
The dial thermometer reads -48 °F
